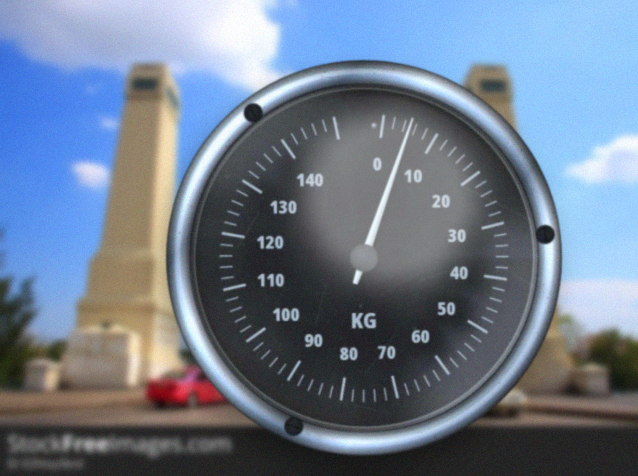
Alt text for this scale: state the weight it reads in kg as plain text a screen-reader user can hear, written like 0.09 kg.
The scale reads 5 kg
